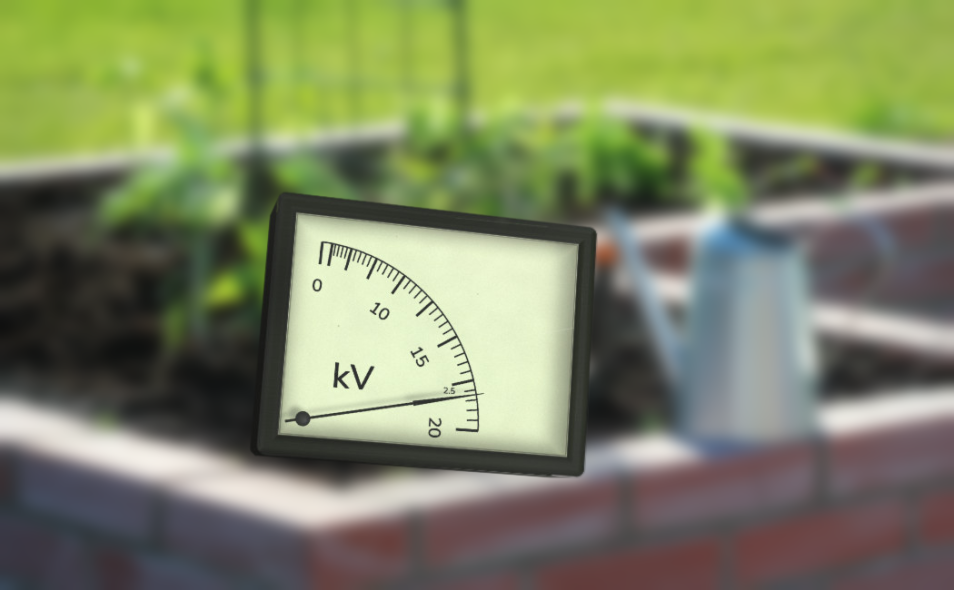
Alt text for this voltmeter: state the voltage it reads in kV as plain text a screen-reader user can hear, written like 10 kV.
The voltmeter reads 18.25 kV
